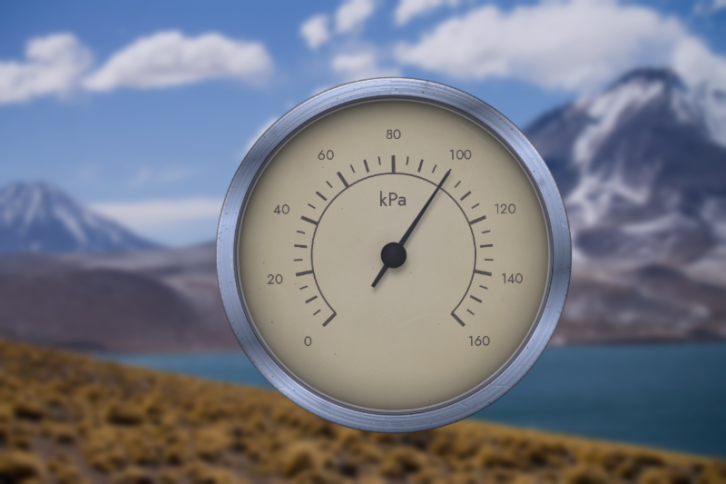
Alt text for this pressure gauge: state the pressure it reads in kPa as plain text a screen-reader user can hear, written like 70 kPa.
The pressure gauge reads 100 kPa
